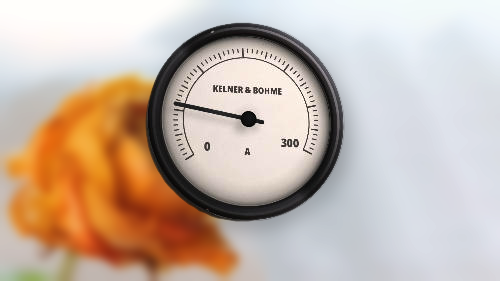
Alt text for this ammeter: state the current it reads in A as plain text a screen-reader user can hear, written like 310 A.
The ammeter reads 55 A
